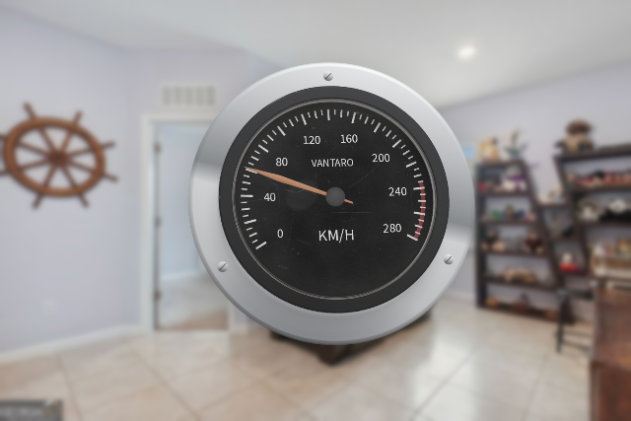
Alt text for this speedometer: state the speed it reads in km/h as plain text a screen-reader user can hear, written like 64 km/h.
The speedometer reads 60 km/h
